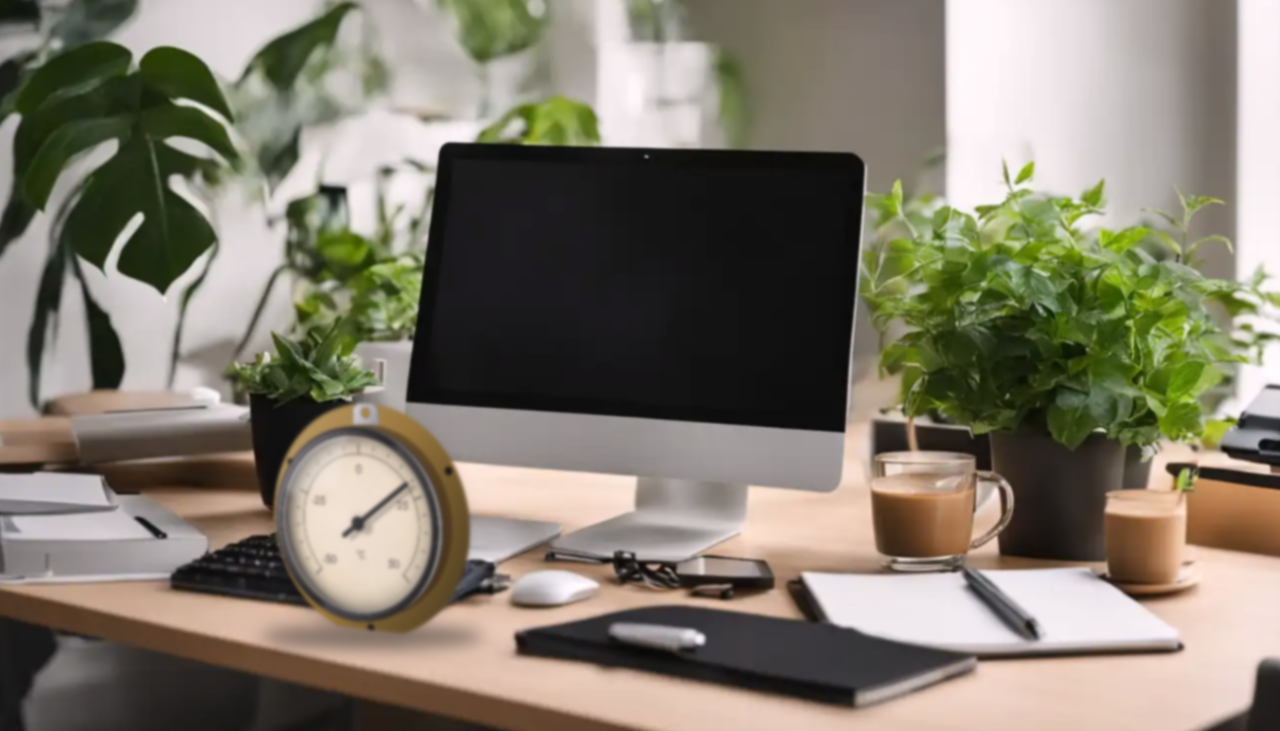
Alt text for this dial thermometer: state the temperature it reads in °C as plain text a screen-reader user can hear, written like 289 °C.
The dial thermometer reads 20 °C
